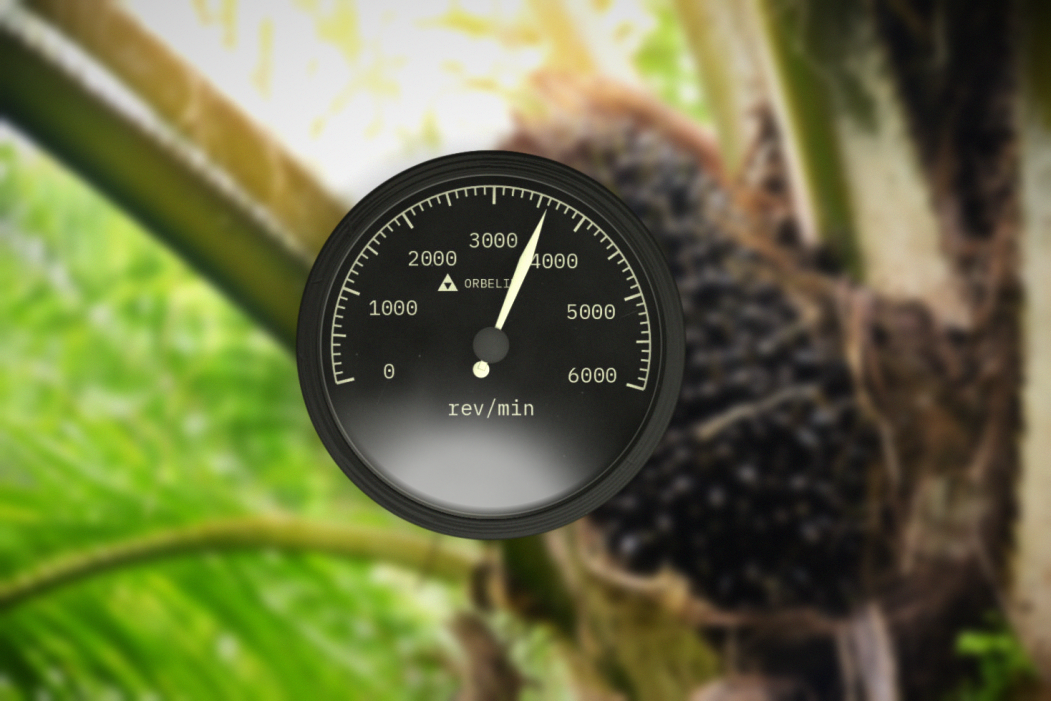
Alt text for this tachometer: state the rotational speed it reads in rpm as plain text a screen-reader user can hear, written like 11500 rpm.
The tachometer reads 3600 rpm
